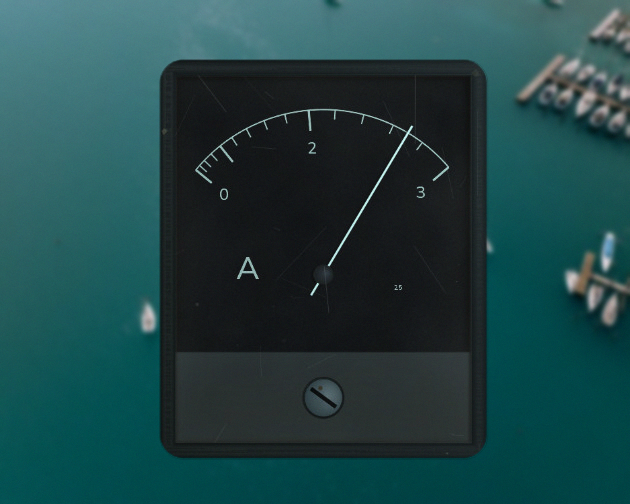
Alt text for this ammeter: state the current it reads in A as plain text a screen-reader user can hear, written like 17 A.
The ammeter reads 2.7 A
